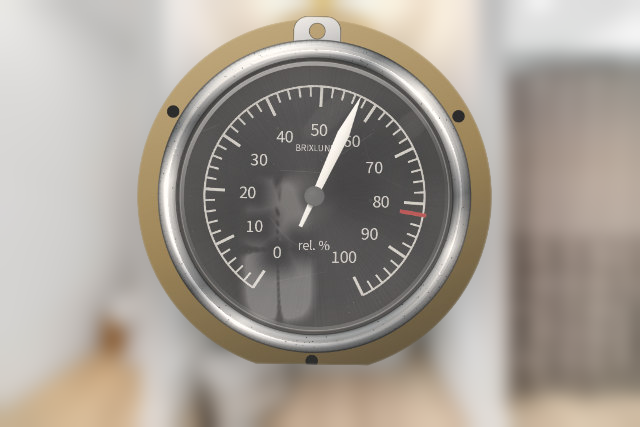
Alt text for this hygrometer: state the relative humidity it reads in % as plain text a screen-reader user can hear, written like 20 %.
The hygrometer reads 57 %
